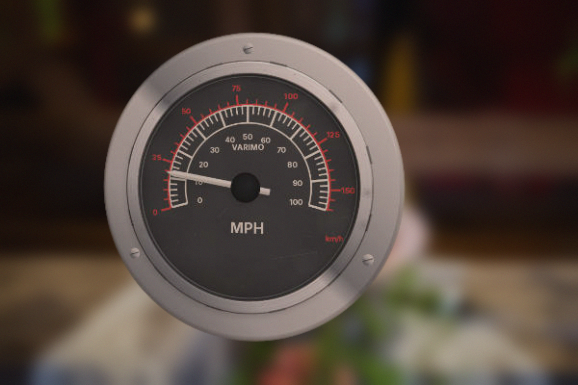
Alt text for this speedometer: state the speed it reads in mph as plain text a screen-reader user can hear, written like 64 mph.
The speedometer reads 12 mph
